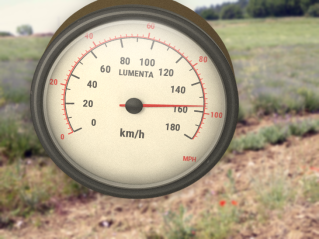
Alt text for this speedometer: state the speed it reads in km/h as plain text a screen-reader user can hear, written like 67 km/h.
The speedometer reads 155 km/h
